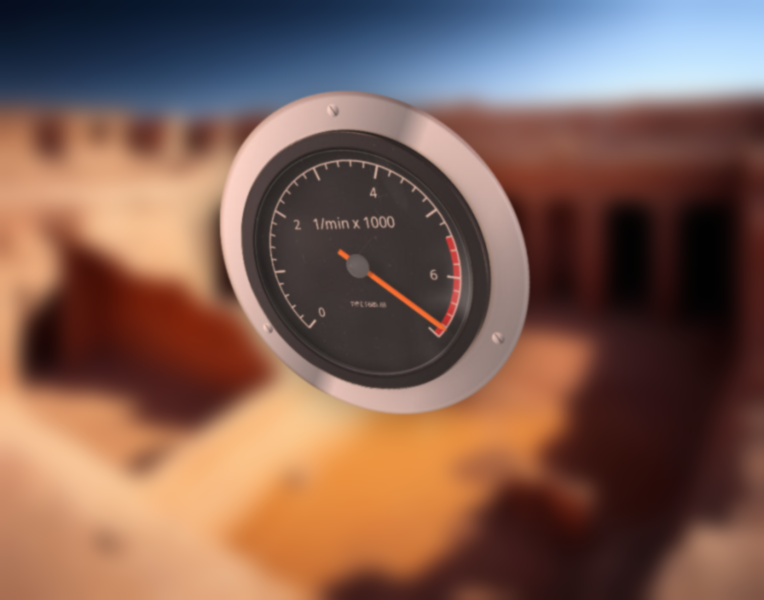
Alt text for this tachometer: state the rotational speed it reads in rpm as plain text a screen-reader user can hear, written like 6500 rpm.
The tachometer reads 6800 rpm
